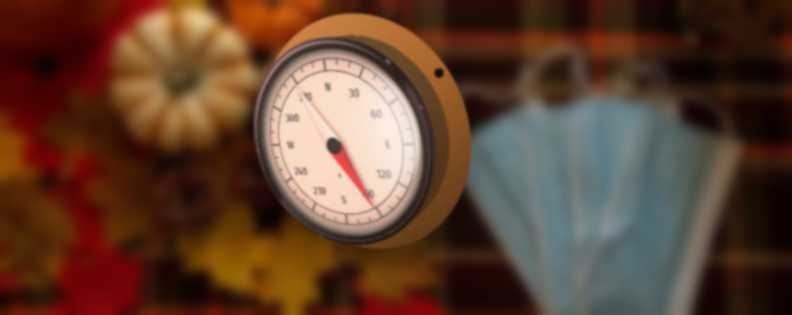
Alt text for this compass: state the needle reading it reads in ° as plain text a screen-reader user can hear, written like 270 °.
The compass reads 150 °
